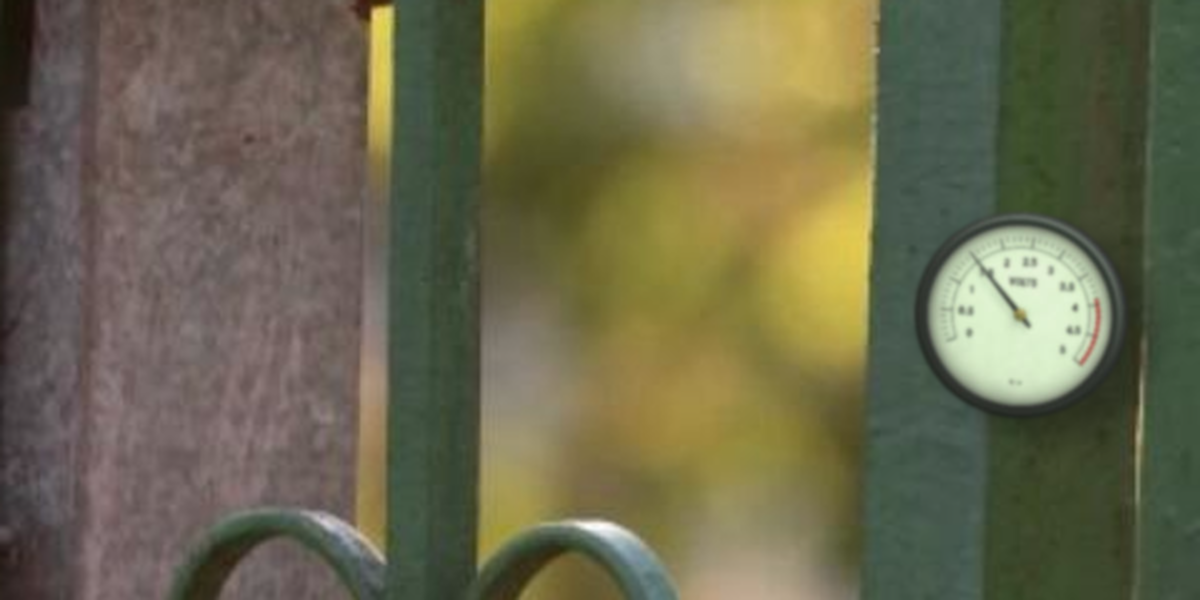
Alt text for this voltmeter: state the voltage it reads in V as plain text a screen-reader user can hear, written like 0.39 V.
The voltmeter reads 1.5 V
